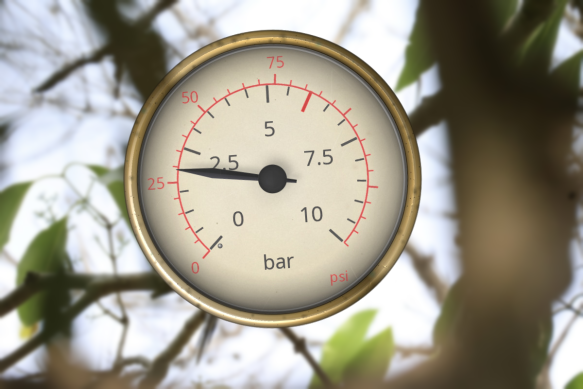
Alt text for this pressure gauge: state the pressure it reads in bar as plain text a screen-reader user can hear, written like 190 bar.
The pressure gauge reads 2 bar
